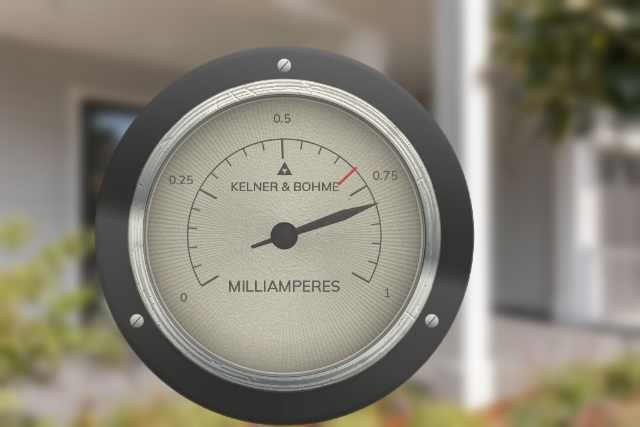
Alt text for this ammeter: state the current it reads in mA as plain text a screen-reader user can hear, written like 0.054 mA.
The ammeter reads 0.8 mA
